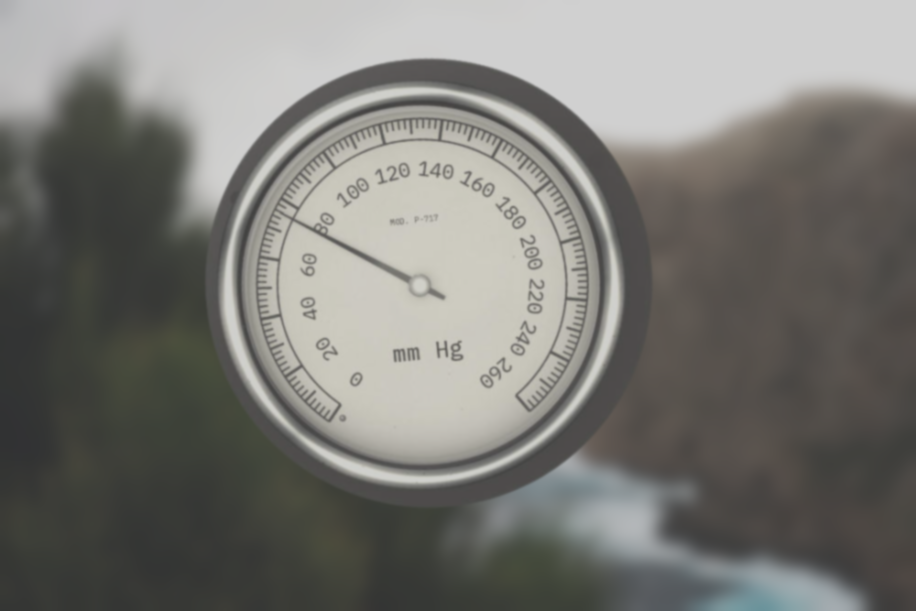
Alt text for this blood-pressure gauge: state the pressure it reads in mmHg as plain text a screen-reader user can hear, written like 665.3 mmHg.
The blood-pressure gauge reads 76 mmHg
